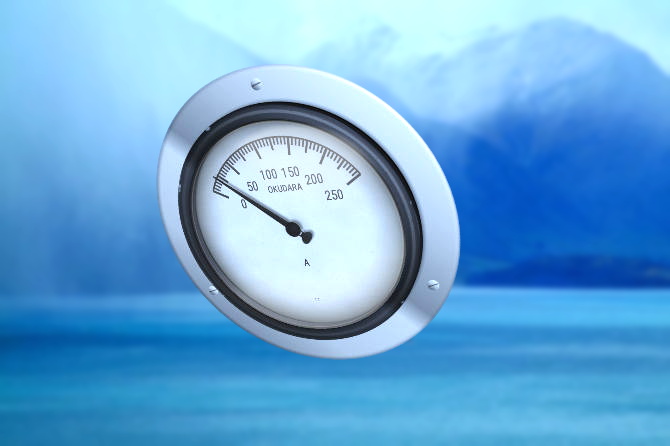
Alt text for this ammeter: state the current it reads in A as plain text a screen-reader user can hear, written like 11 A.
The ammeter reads 25 A
